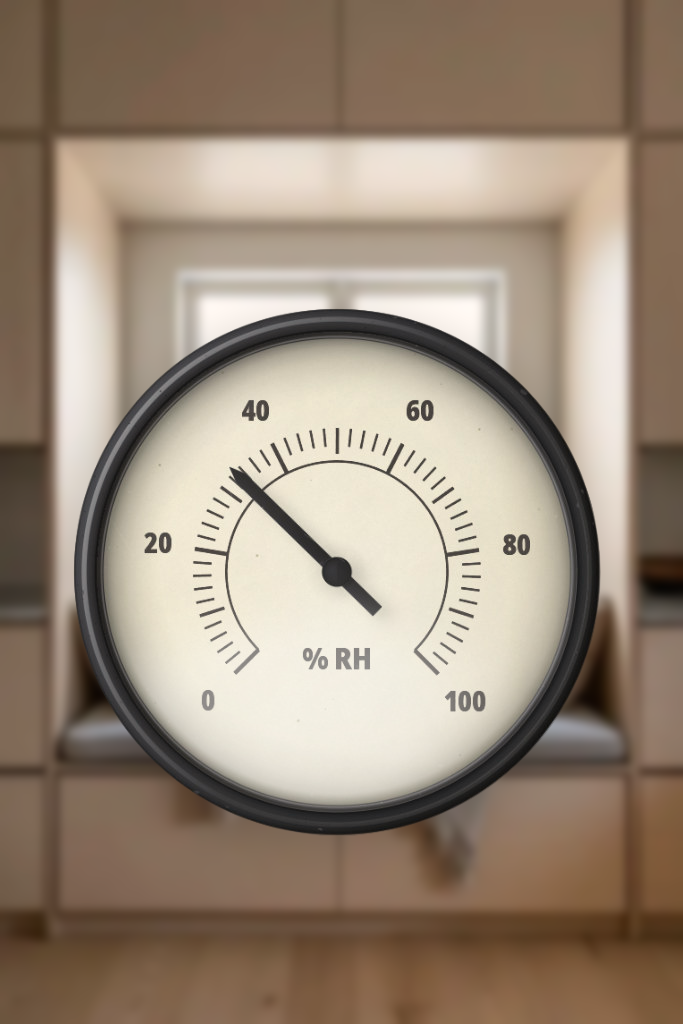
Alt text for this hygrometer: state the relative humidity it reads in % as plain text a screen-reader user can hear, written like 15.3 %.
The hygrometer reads 33 %
